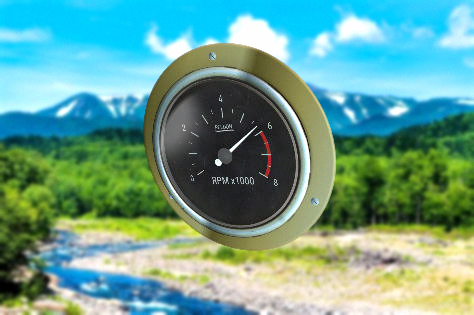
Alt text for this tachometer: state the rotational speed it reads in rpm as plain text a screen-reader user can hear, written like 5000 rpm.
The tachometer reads 5750 rpm
